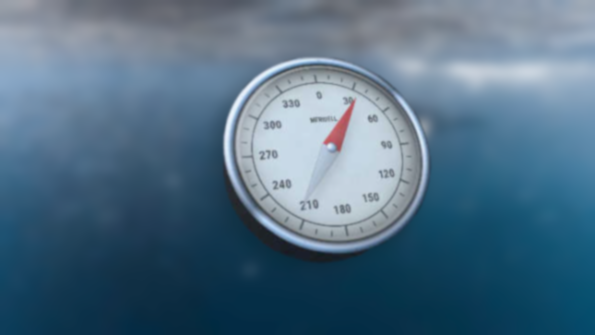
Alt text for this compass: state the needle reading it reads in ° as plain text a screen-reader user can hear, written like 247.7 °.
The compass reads 35 °
